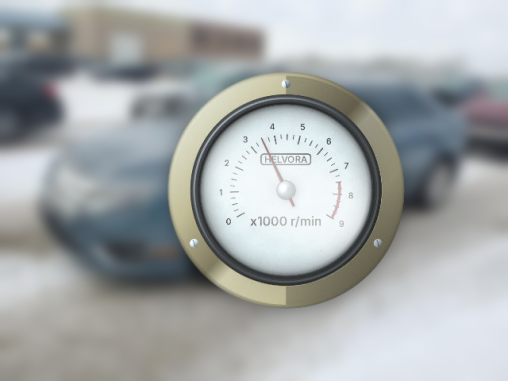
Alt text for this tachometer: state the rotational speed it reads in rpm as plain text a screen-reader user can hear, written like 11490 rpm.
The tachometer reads 3500 rpm
